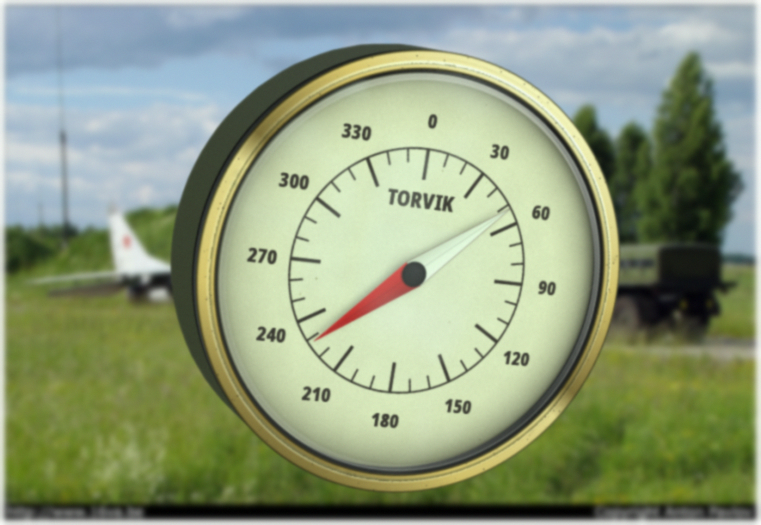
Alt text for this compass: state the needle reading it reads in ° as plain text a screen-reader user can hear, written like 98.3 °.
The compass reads 230 °
